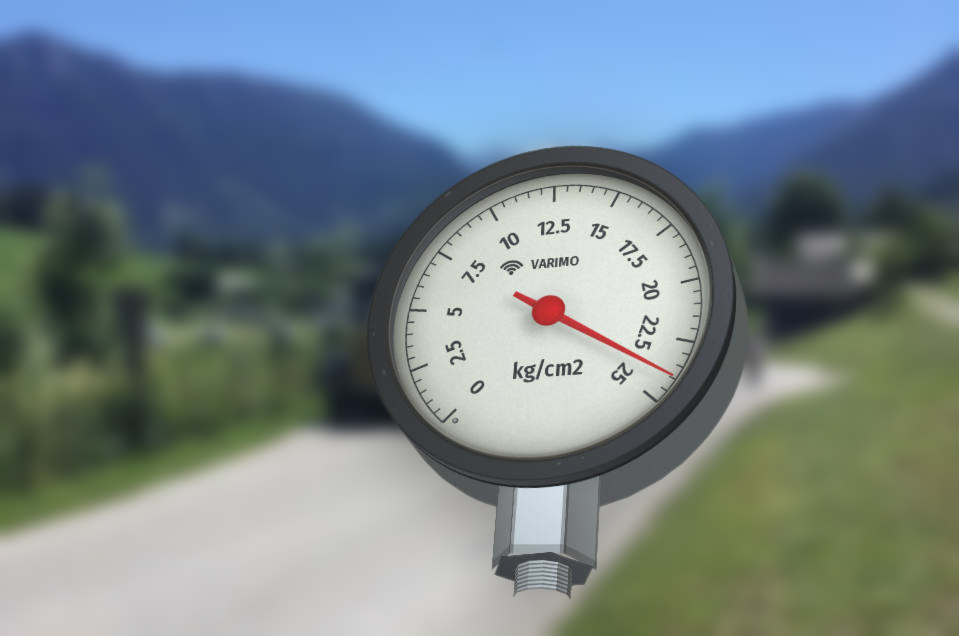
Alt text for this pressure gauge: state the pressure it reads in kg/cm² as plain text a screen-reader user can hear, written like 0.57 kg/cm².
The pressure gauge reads 24 kg/cm²
